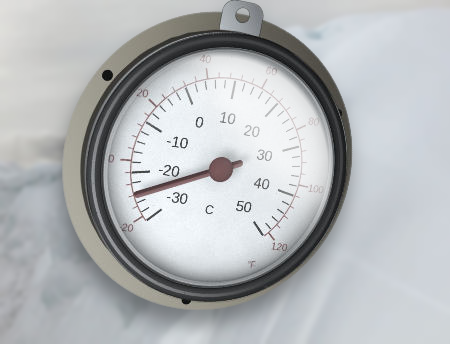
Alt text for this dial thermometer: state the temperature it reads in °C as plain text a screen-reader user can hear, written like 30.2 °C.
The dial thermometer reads -24 °C
